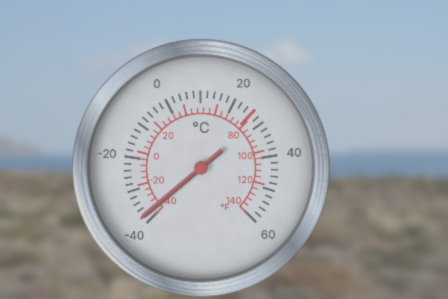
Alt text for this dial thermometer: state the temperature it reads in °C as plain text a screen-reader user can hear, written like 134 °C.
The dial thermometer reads -38 °C
